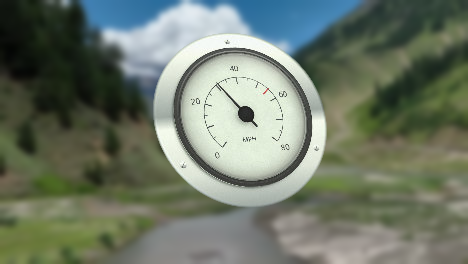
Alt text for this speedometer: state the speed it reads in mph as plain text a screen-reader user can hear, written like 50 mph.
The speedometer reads 30 mph
